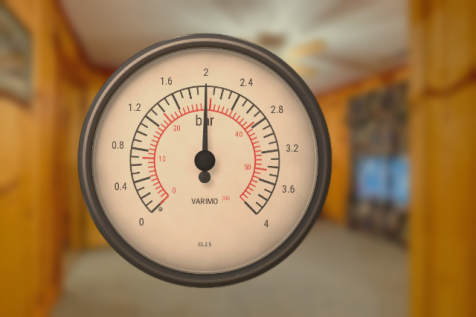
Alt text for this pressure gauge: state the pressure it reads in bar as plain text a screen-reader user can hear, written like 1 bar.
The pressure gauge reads 2 bar
